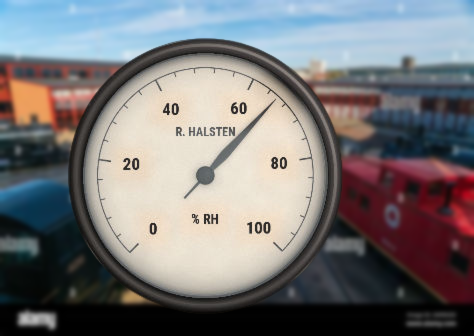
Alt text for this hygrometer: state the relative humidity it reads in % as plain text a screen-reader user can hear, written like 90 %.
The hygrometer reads 66 %
